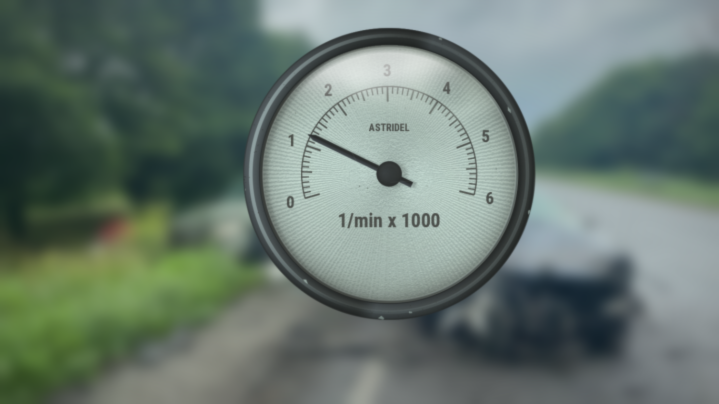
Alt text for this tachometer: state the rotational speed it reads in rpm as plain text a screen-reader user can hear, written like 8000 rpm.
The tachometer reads 1200 rpm
